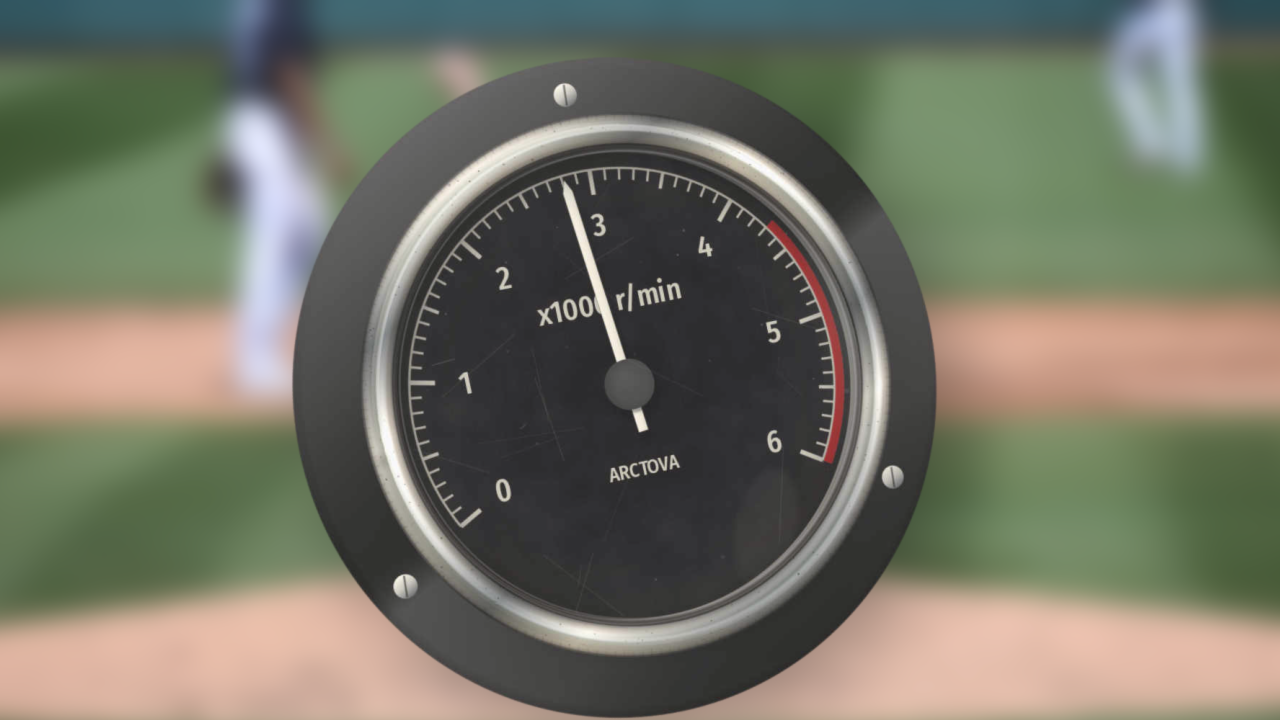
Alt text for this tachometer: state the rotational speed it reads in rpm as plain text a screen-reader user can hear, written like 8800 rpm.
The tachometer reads 2800 rpm
